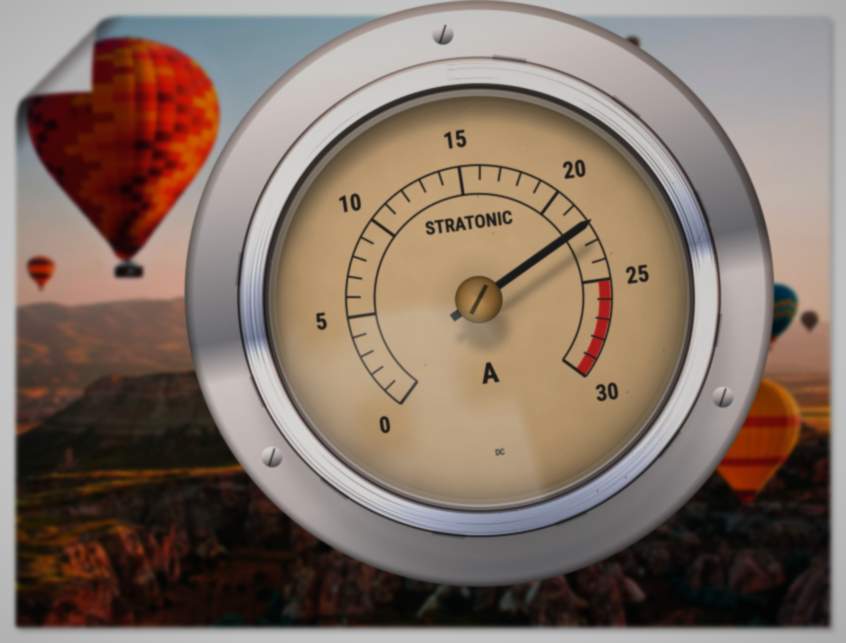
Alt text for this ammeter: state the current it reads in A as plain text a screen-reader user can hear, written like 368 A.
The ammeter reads 22 A
